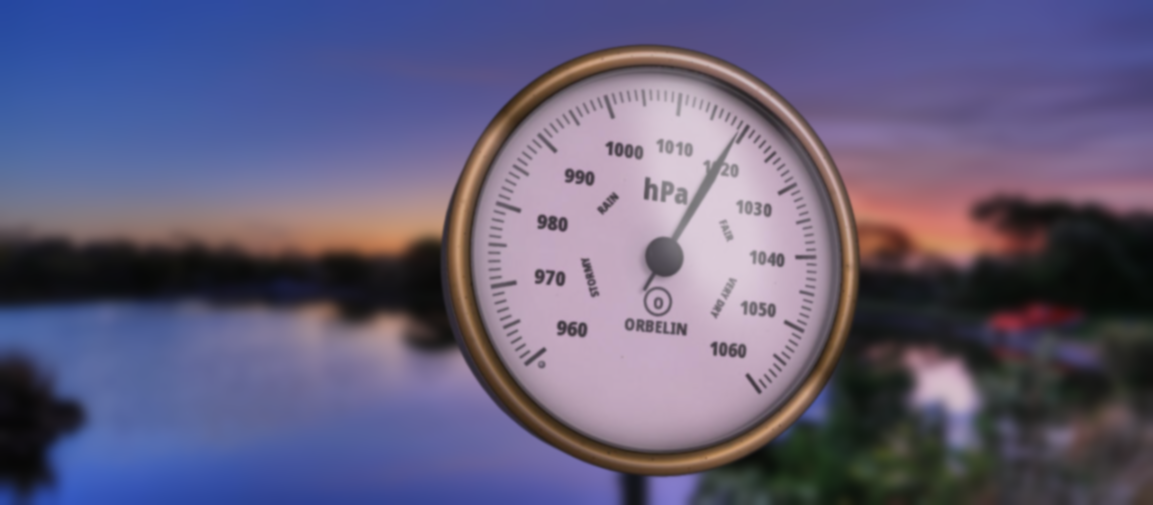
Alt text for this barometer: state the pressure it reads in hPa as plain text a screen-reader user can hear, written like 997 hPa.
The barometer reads 1019 hPa
